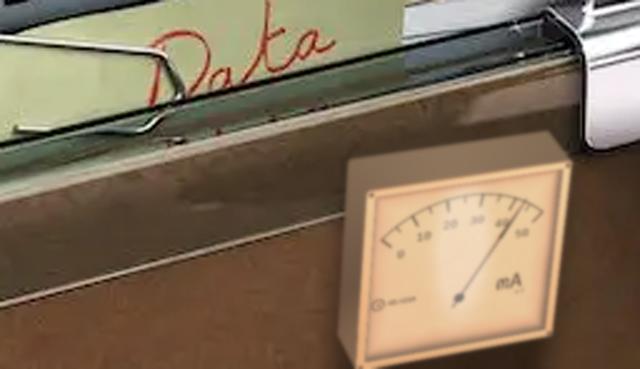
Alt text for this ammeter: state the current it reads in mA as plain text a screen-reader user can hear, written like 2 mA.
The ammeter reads 42.5 mA
